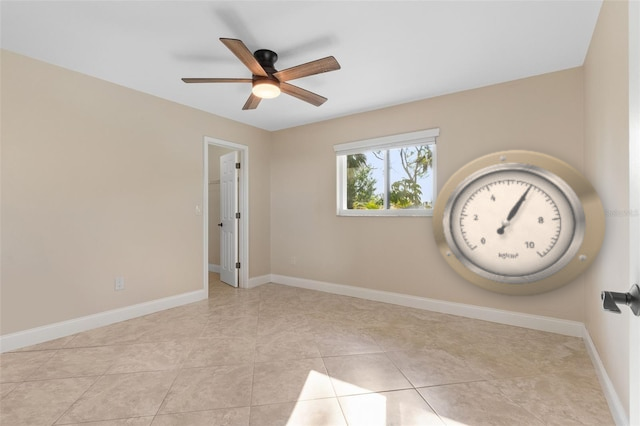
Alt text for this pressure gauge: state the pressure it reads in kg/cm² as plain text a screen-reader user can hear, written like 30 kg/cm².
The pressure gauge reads 6 kg/cm²
